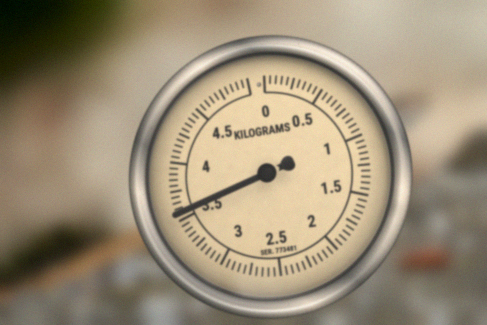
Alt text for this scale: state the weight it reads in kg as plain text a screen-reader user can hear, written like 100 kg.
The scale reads 3.55 kg
